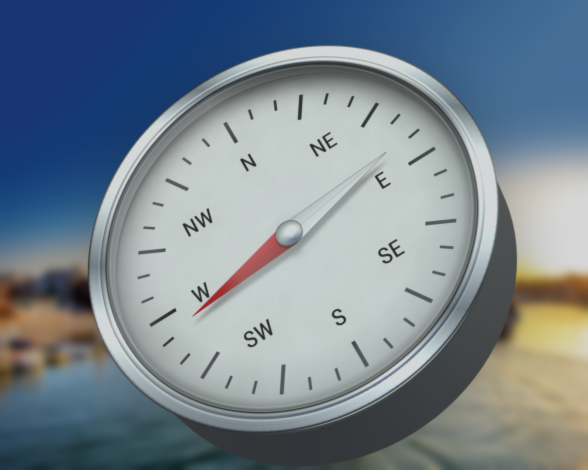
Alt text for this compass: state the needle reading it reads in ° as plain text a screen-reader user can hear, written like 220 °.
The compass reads 260 °
